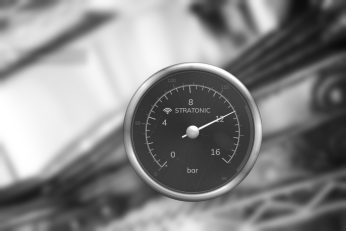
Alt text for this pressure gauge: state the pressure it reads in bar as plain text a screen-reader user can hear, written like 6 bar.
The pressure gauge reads 12 bar
